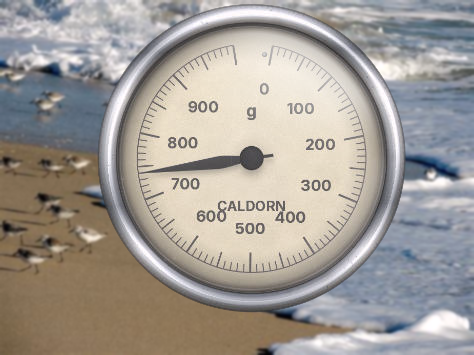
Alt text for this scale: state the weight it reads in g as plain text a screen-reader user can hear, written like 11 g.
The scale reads 740 g
